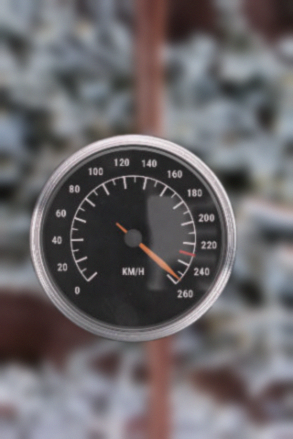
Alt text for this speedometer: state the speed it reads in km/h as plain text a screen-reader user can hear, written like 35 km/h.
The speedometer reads 255 km/h
